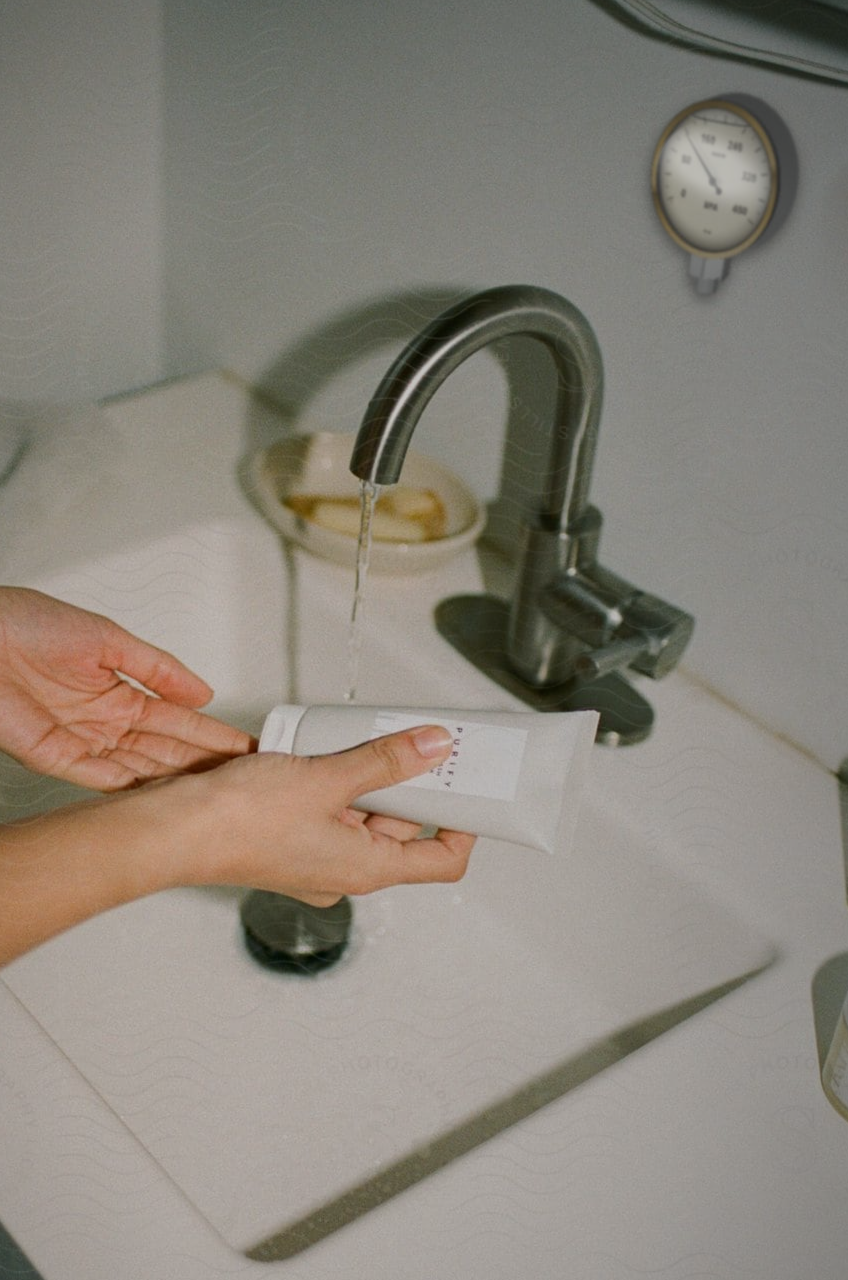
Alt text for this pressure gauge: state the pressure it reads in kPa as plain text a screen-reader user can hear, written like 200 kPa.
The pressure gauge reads 120 kPa
